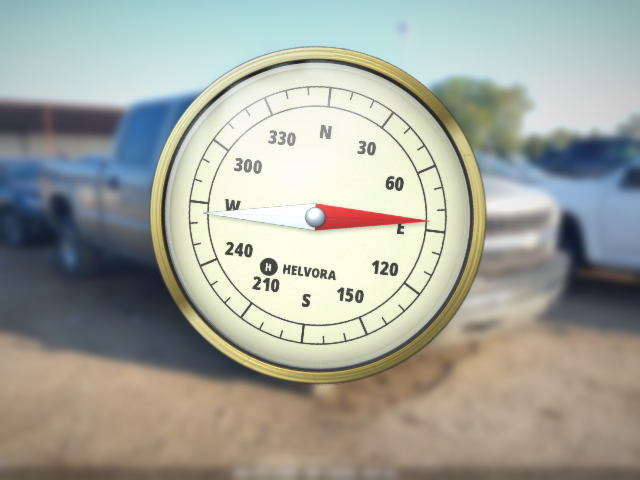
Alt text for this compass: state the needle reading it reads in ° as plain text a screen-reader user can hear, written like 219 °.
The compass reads 85 °
